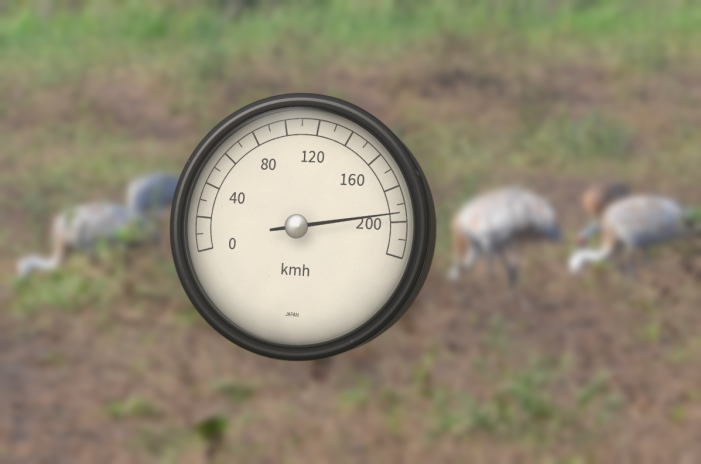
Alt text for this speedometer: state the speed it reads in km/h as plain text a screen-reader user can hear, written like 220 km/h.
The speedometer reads 195 km/h
